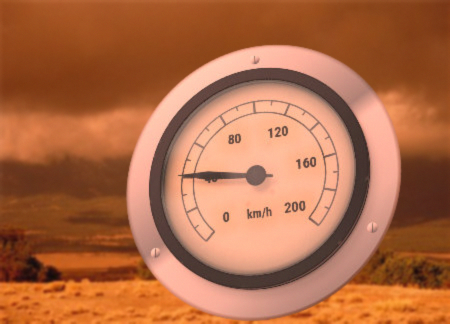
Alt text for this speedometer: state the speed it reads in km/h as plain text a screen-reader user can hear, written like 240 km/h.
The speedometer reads 40 km/h
